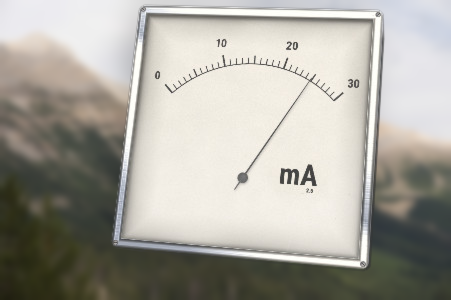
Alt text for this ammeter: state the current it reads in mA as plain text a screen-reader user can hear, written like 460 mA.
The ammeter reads 25 mA
